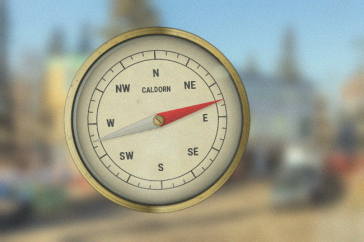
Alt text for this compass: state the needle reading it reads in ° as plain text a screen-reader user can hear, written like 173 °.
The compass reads 75 °
